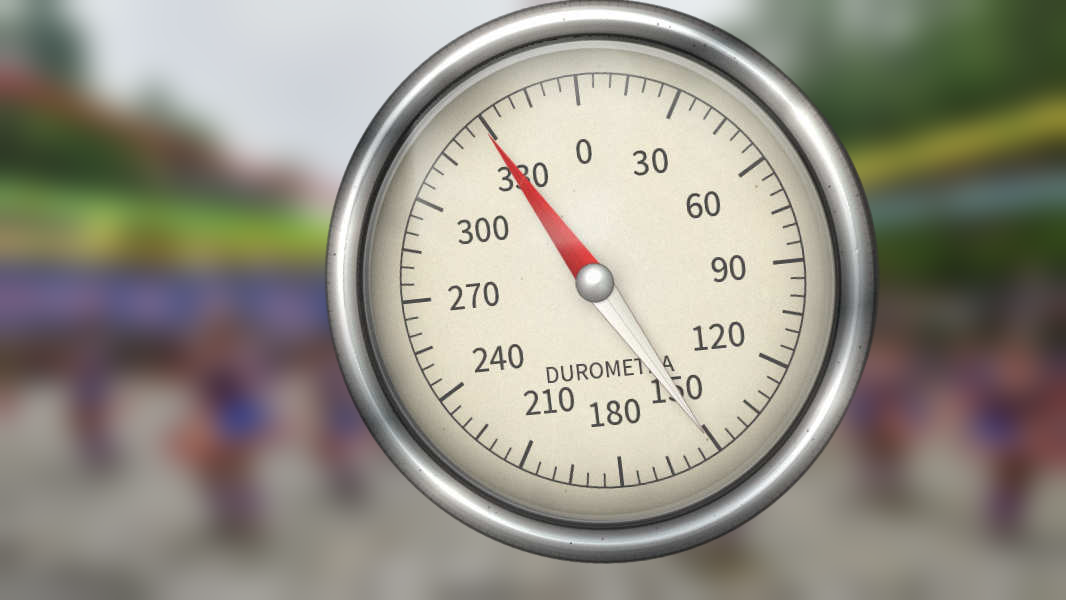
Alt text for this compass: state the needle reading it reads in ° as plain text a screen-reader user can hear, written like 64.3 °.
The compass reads 330 °
